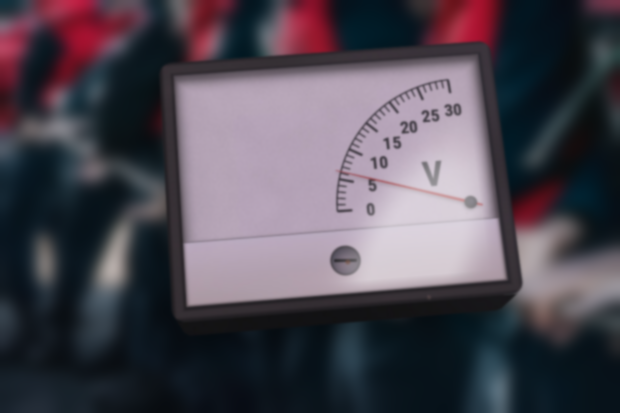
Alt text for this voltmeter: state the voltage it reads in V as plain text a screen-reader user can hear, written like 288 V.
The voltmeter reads 6 V
